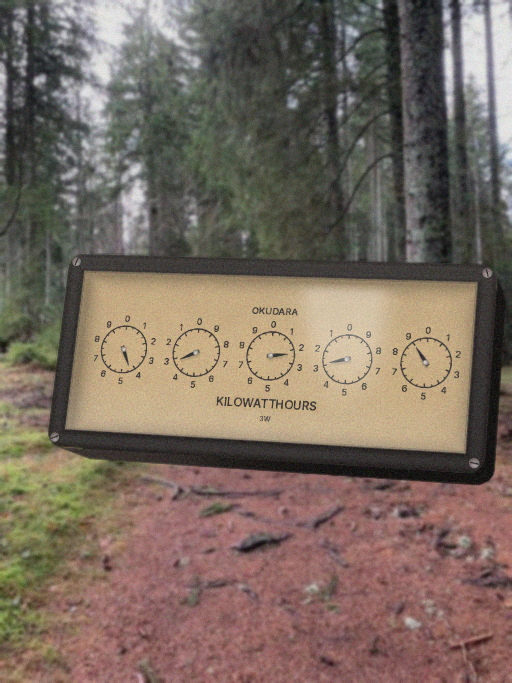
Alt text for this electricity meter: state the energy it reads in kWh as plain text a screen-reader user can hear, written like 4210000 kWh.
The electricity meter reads 43229 kWh
